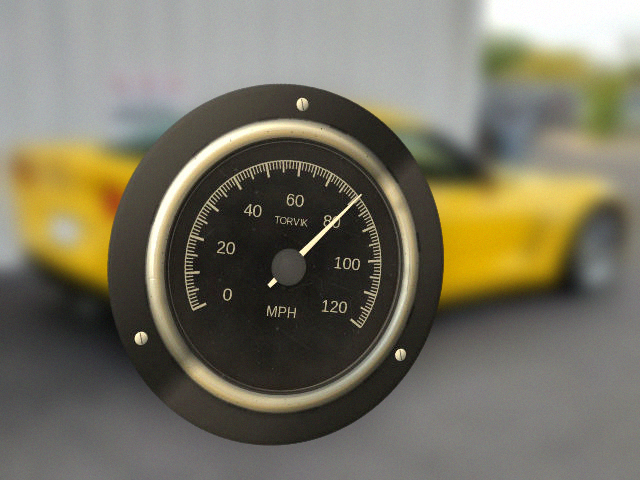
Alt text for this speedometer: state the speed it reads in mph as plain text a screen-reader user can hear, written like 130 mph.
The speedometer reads 80 mph
